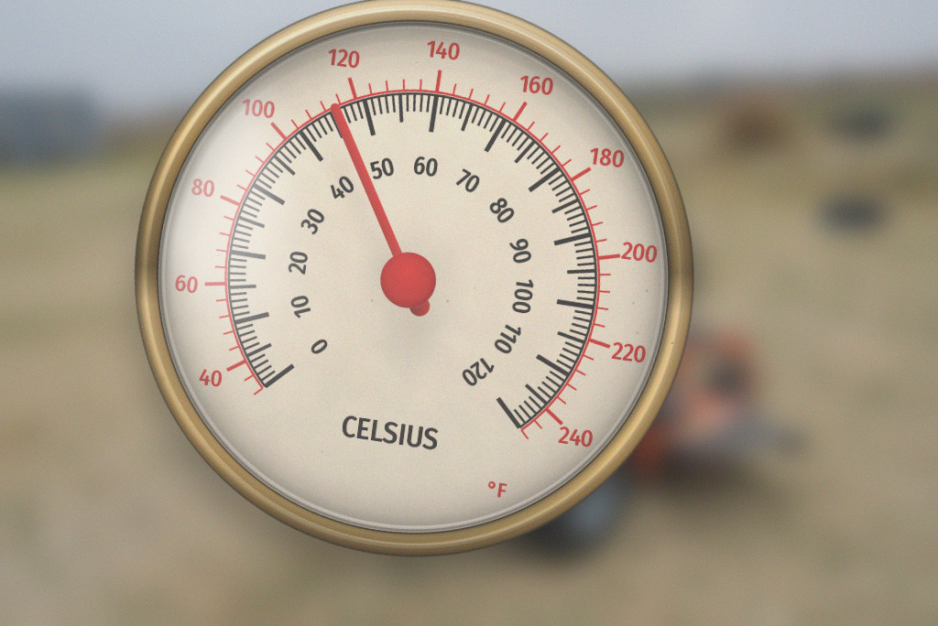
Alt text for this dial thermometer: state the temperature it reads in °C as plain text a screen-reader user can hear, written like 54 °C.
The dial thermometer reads 46 °C
